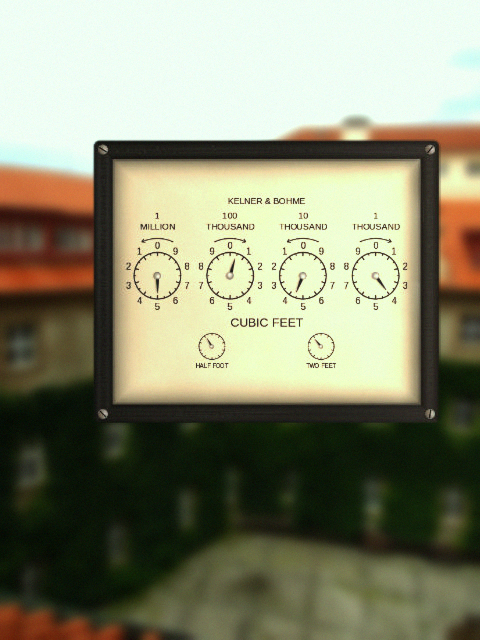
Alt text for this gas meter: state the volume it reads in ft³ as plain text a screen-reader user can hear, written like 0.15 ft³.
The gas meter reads 504400 ft³
